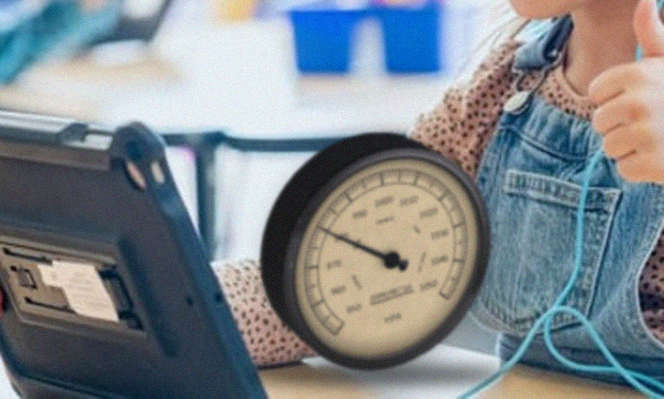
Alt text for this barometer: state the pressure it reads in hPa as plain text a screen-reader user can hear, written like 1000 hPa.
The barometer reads 980 hPa
